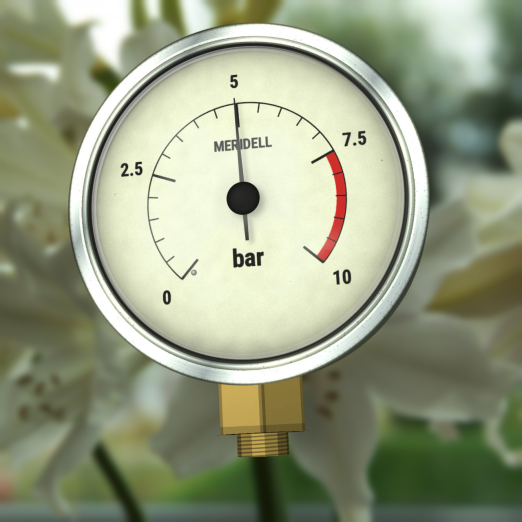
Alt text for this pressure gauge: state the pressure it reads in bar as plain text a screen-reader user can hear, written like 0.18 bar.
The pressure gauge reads 5 bar
